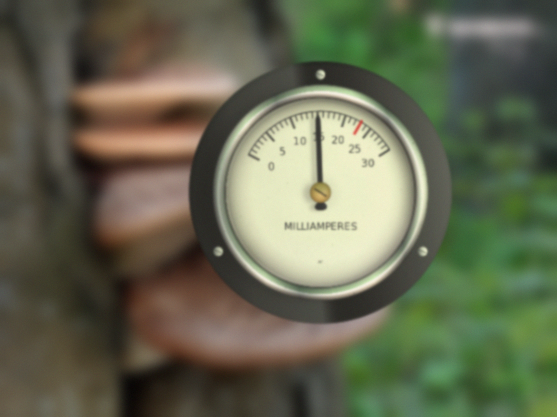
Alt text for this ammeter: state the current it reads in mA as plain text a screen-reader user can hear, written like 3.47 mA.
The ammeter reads 15 mA
